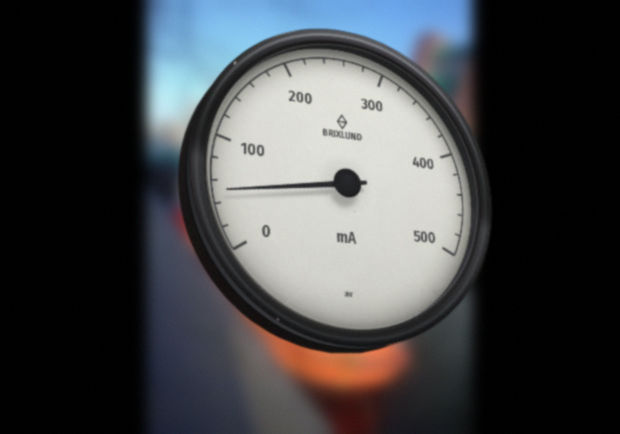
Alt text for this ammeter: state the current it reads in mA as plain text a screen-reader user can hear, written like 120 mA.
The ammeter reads 50 mA
